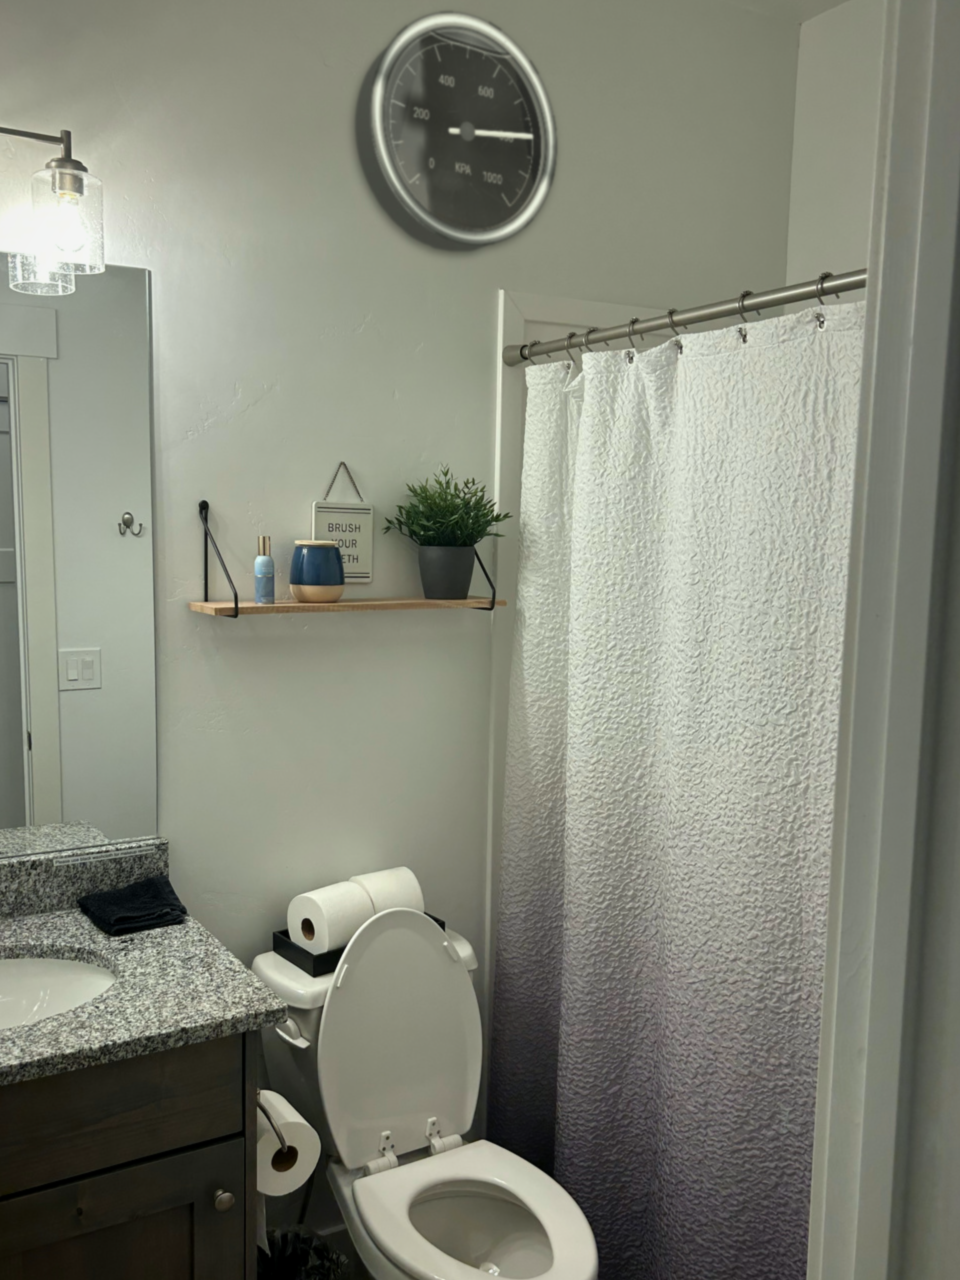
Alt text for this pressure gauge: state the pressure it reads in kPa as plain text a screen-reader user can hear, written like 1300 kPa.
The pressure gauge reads 800 kPa
